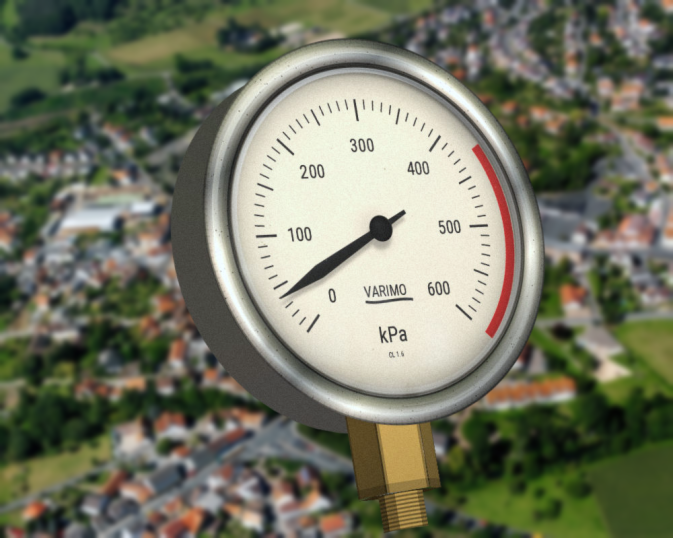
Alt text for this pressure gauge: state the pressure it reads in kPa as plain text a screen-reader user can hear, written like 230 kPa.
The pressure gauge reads 40 kPa
